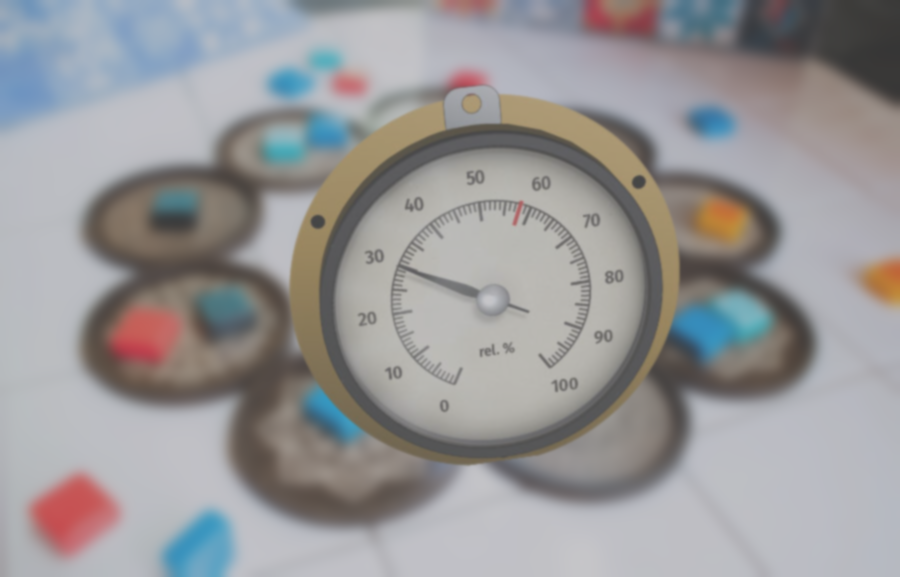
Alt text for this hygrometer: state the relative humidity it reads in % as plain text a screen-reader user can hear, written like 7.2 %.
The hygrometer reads 30 %
